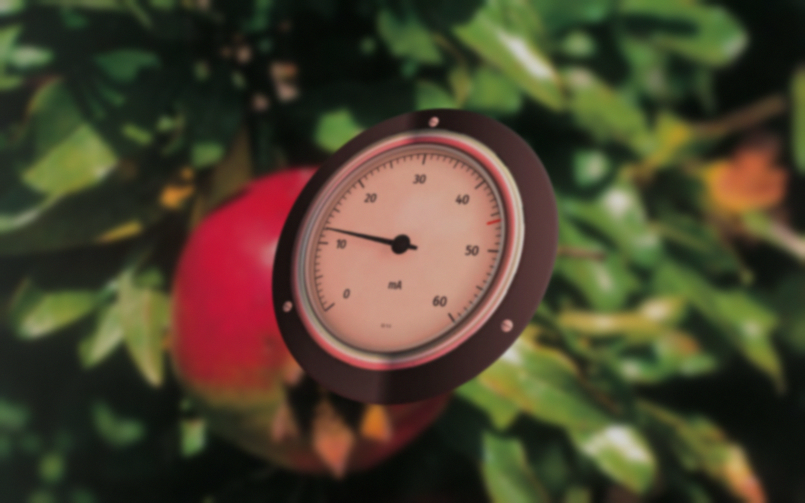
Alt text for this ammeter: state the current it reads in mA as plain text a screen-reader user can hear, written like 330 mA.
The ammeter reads 12 mA
